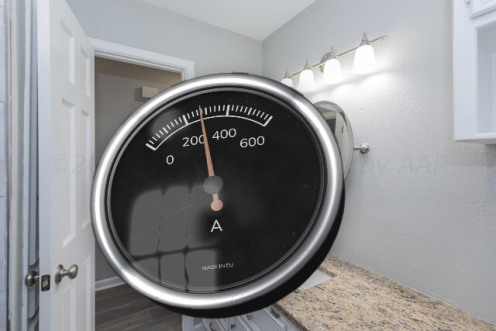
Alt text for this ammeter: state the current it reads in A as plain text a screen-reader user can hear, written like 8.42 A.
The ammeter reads 280 A
